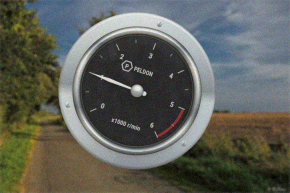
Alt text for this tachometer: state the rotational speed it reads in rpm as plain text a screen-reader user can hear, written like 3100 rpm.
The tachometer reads 1000 rpm
